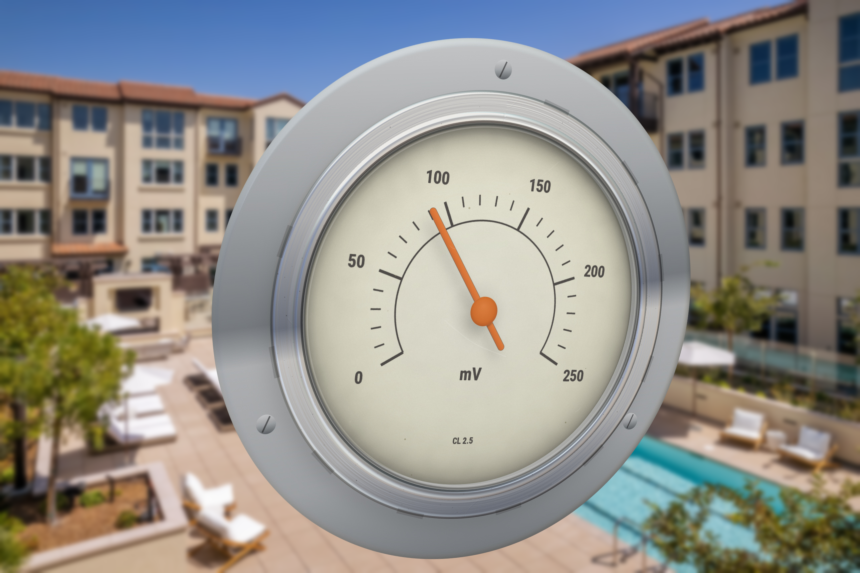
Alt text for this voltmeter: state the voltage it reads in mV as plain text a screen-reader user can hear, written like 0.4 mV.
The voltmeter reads 90 mV
